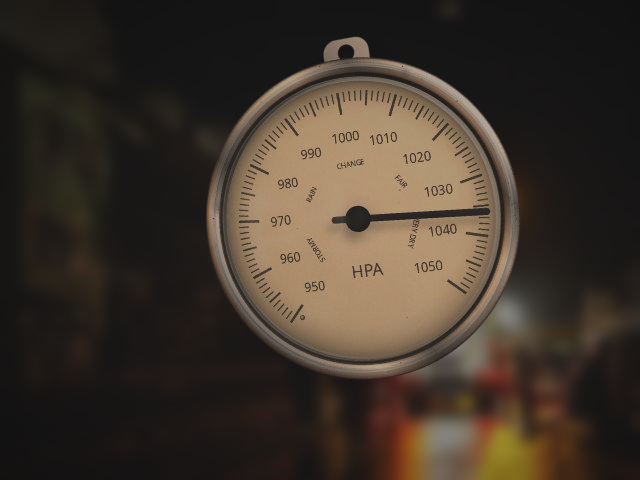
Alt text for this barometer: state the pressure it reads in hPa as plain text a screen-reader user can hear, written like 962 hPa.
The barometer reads 1036 hPa
